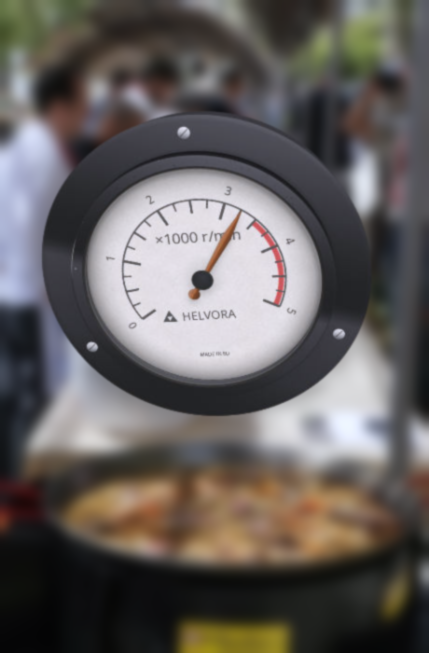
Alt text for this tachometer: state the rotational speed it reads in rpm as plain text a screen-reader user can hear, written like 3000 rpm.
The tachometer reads 3250 rpm
